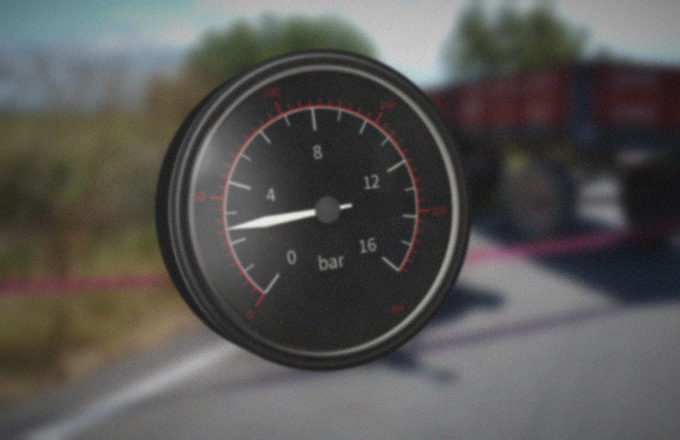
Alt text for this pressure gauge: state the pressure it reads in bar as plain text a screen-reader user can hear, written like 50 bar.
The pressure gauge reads 2.5 bar
